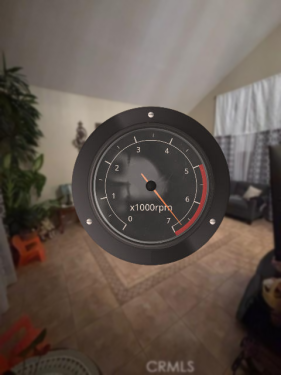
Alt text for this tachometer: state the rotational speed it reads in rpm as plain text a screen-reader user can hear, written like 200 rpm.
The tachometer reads 6750 rpm
